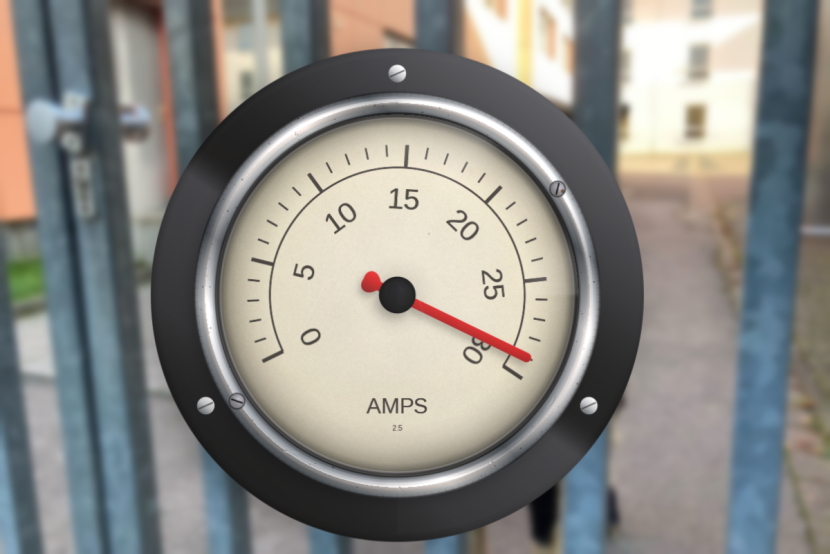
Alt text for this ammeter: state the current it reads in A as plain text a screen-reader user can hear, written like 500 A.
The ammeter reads 29 A
